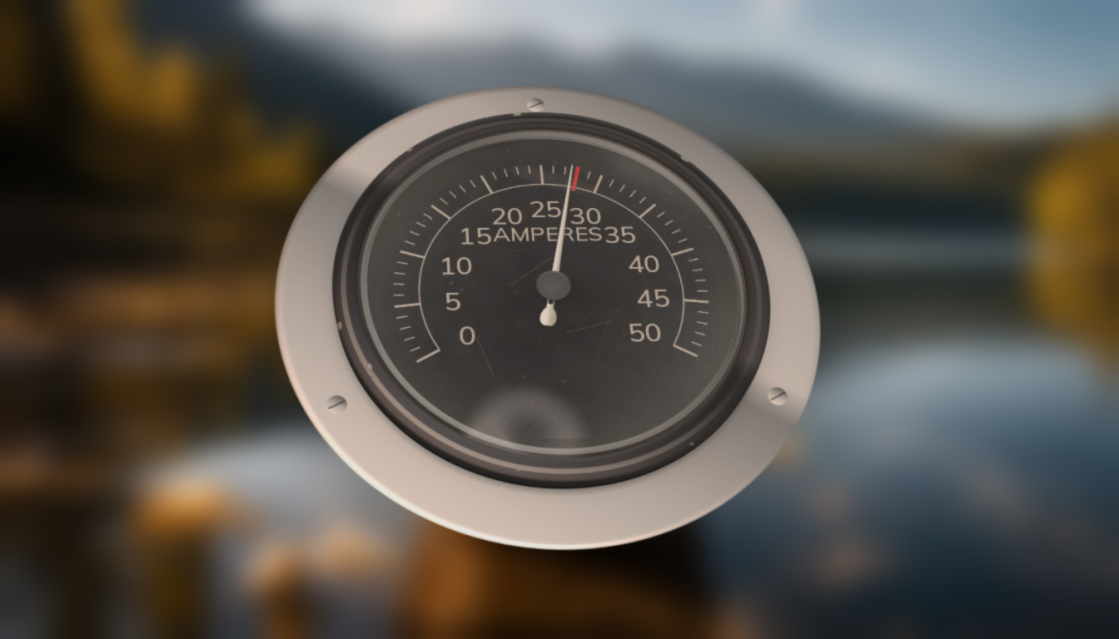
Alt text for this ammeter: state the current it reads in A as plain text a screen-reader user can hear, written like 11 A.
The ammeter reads 27.5 A
